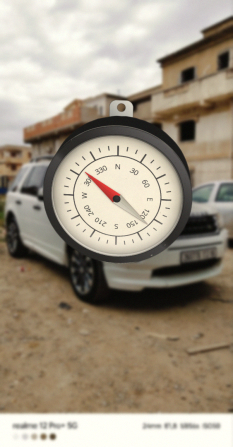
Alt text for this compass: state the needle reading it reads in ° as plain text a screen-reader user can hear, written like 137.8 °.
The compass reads 310 °
